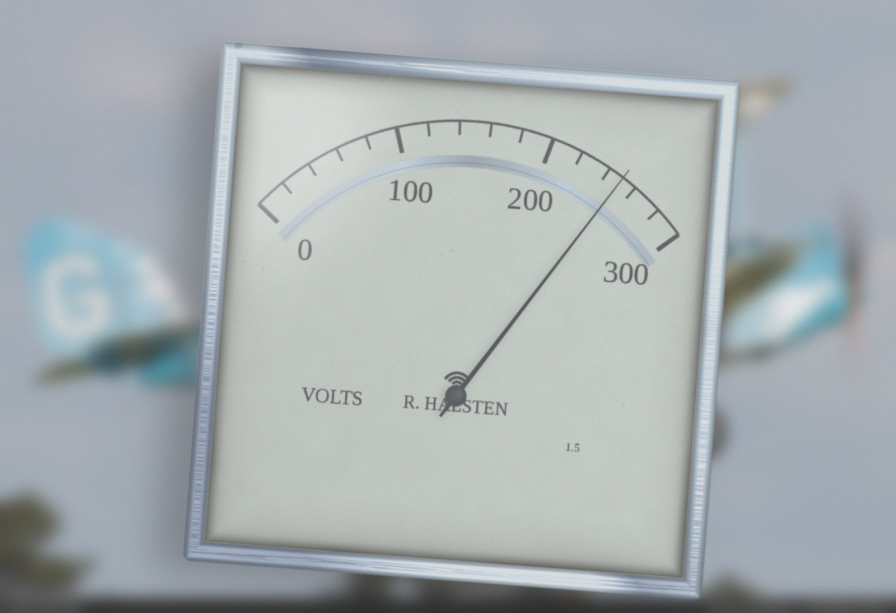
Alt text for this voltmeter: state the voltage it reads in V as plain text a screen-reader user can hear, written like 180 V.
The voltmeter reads 250 V
